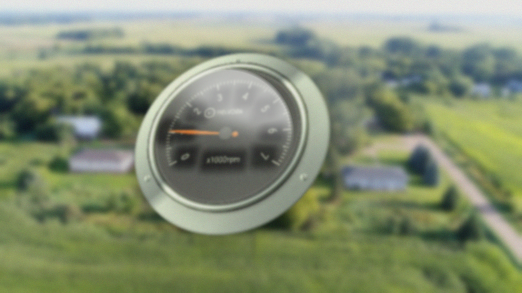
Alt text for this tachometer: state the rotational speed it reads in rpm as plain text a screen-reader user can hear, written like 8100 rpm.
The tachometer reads 1000 rpm
